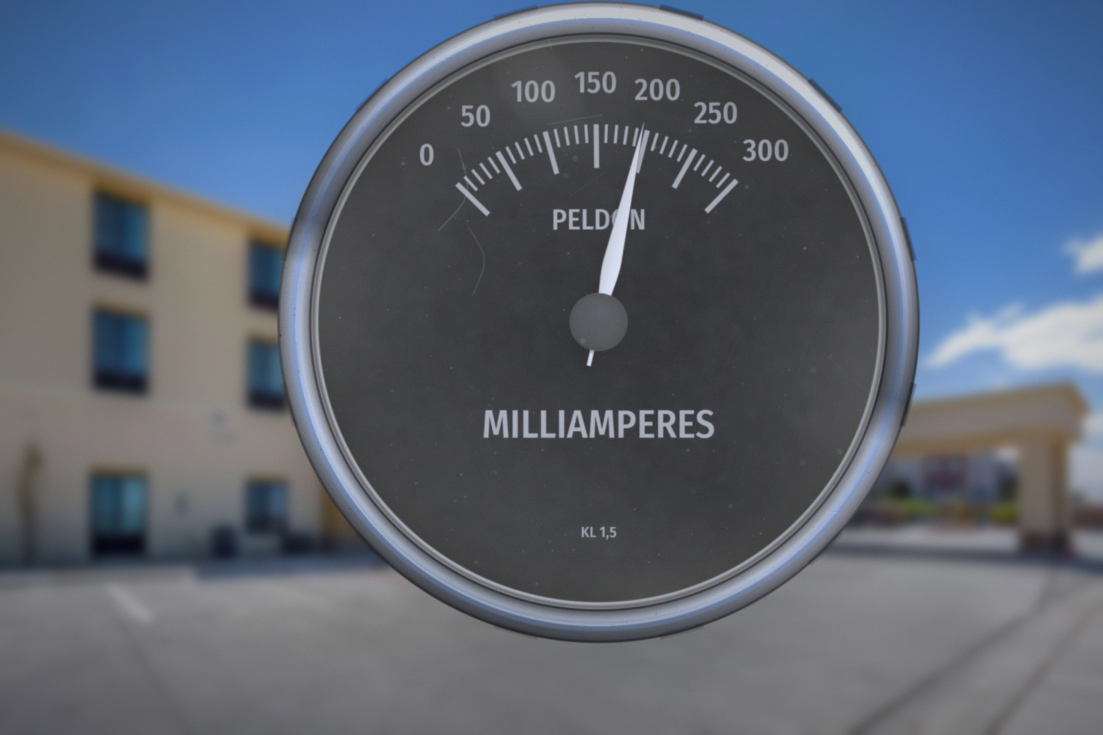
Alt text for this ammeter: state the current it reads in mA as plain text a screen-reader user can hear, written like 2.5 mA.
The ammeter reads 195 mA
